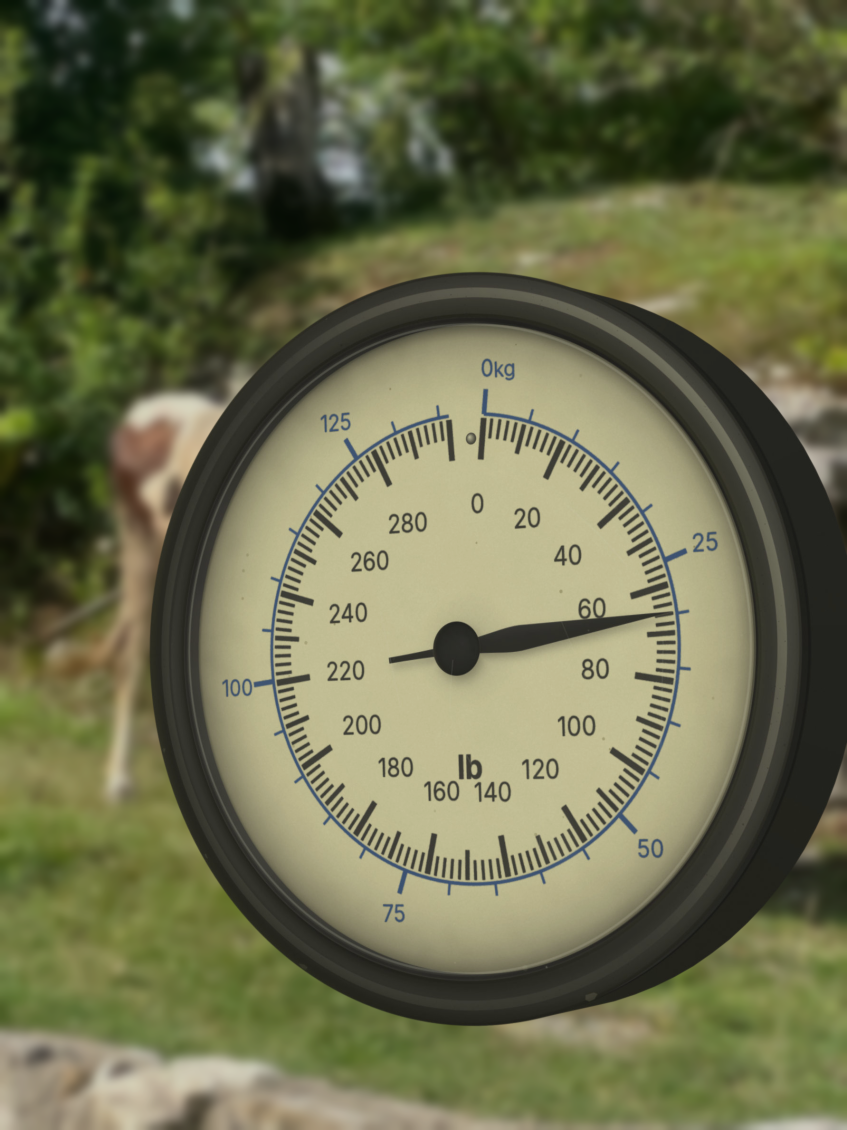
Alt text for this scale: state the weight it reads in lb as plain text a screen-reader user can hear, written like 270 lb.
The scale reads 66 lb
